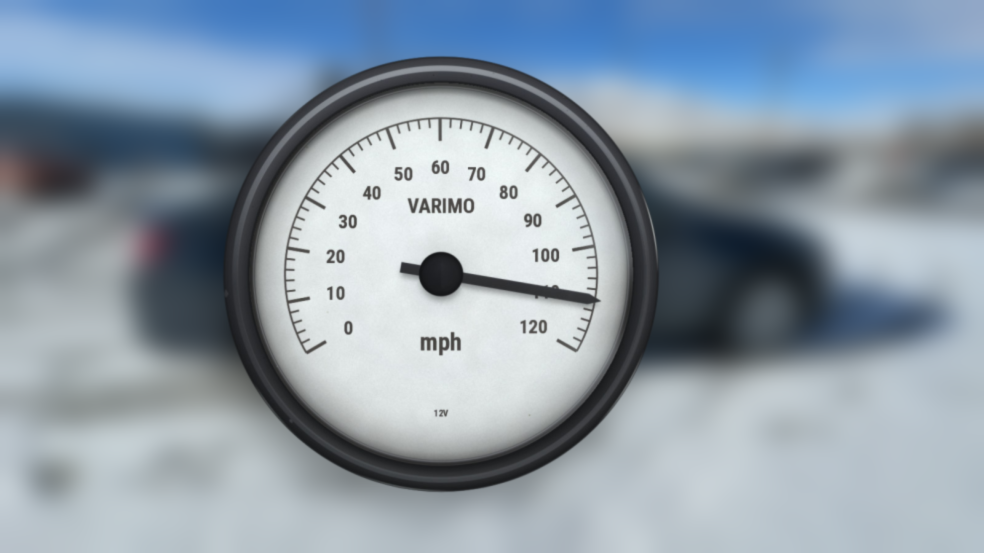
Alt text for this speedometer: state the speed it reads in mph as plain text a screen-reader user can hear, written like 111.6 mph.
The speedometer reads 110 mph
